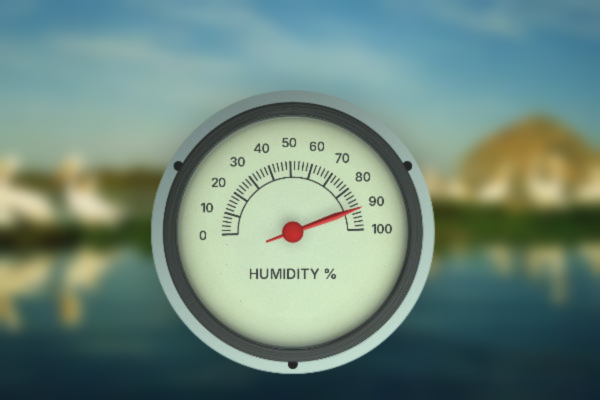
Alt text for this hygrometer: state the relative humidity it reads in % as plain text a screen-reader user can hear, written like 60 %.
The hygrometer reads 90 %
